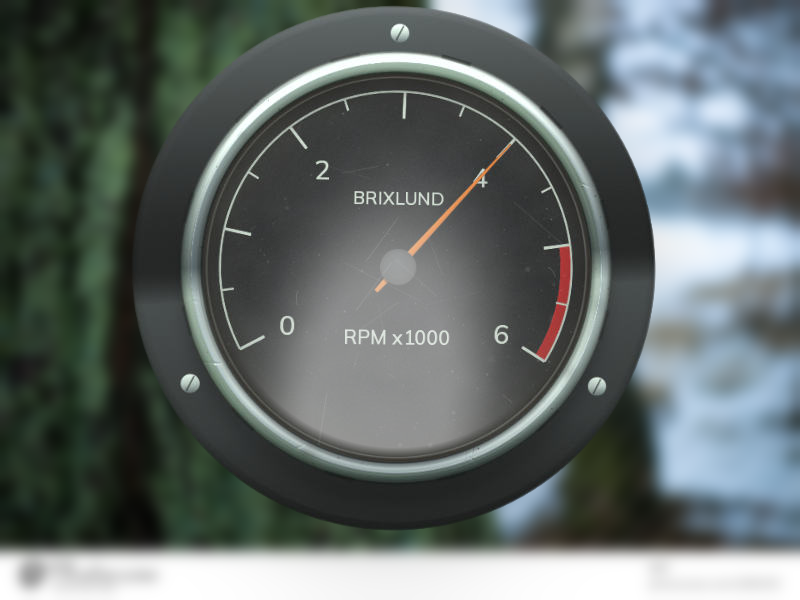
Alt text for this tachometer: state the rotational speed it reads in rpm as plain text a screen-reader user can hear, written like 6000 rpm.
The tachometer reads 4000 rpm
